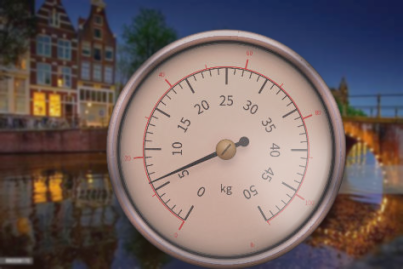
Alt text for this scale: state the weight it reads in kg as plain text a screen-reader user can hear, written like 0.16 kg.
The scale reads 6 kg
